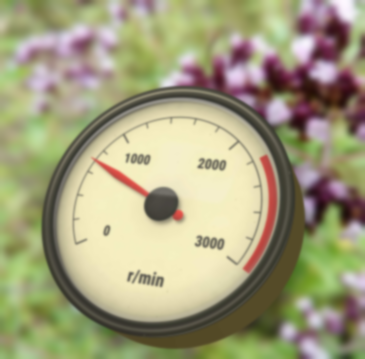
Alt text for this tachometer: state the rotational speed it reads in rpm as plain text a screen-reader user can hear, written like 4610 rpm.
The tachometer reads 700 rpm
